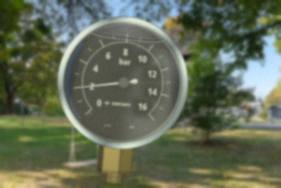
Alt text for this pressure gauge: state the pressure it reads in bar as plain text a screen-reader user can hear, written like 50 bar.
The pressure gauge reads 2 bar
